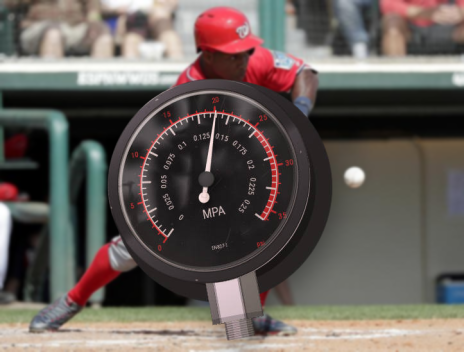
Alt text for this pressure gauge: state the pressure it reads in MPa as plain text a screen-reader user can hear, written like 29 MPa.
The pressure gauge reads 0.14 MPa
